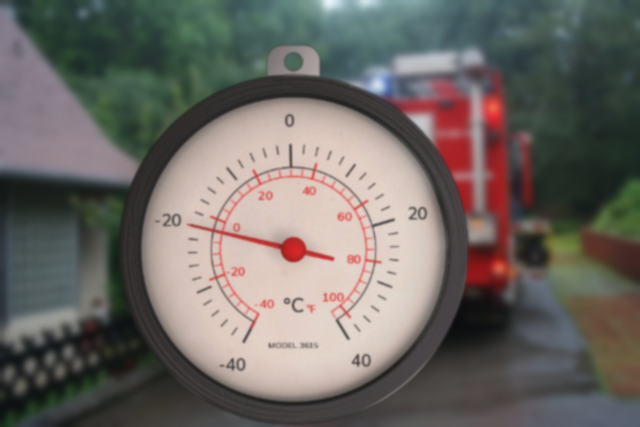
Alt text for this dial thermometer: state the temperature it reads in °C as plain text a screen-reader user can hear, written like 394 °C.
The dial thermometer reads -20 °C
